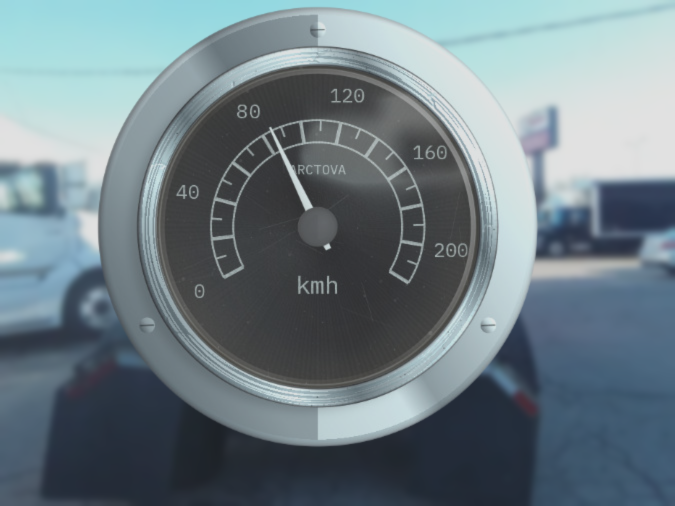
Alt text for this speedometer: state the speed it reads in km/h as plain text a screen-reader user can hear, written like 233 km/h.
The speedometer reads 85 km/h
